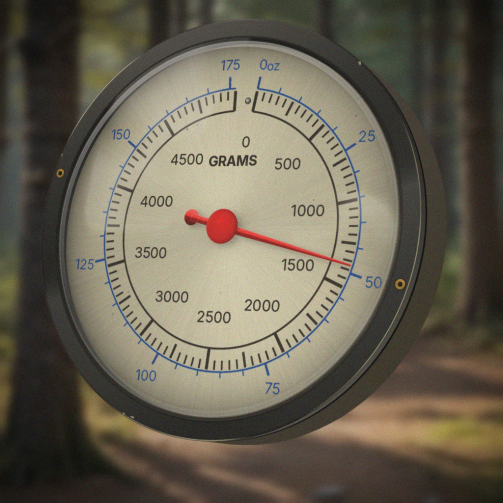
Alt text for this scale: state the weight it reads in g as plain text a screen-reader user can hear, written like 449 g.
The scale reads 1375 g
